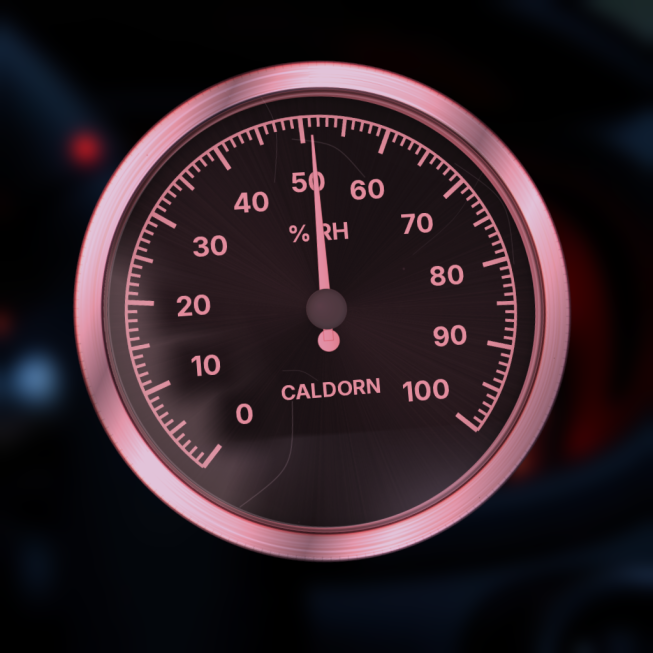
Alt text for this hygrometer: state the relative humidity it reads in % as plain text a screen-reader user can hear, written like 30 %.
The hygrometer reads 51 %
